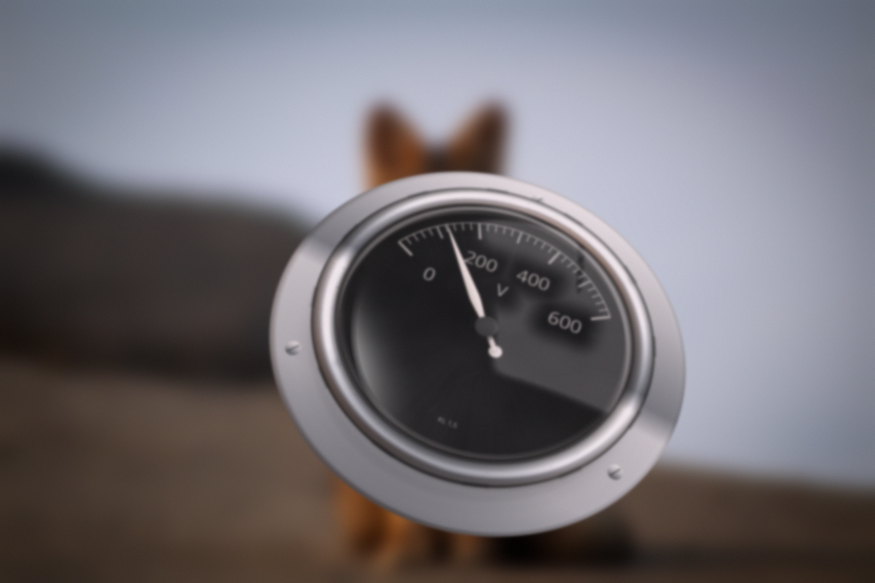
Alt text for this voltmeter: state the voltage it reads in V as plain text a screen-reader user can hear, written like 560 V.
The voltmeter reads 120 V
